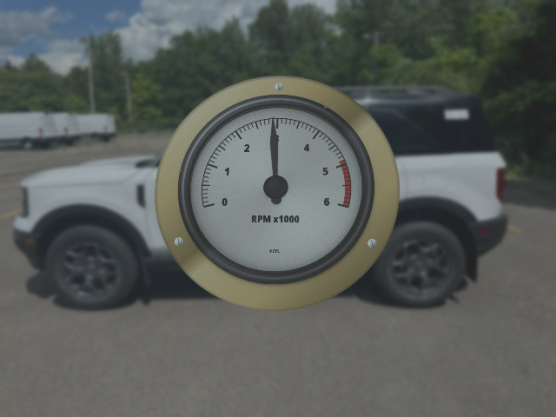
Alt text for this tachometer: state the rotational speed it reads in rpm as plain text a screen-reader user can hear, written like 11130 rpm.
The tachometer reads 2900 rpm
